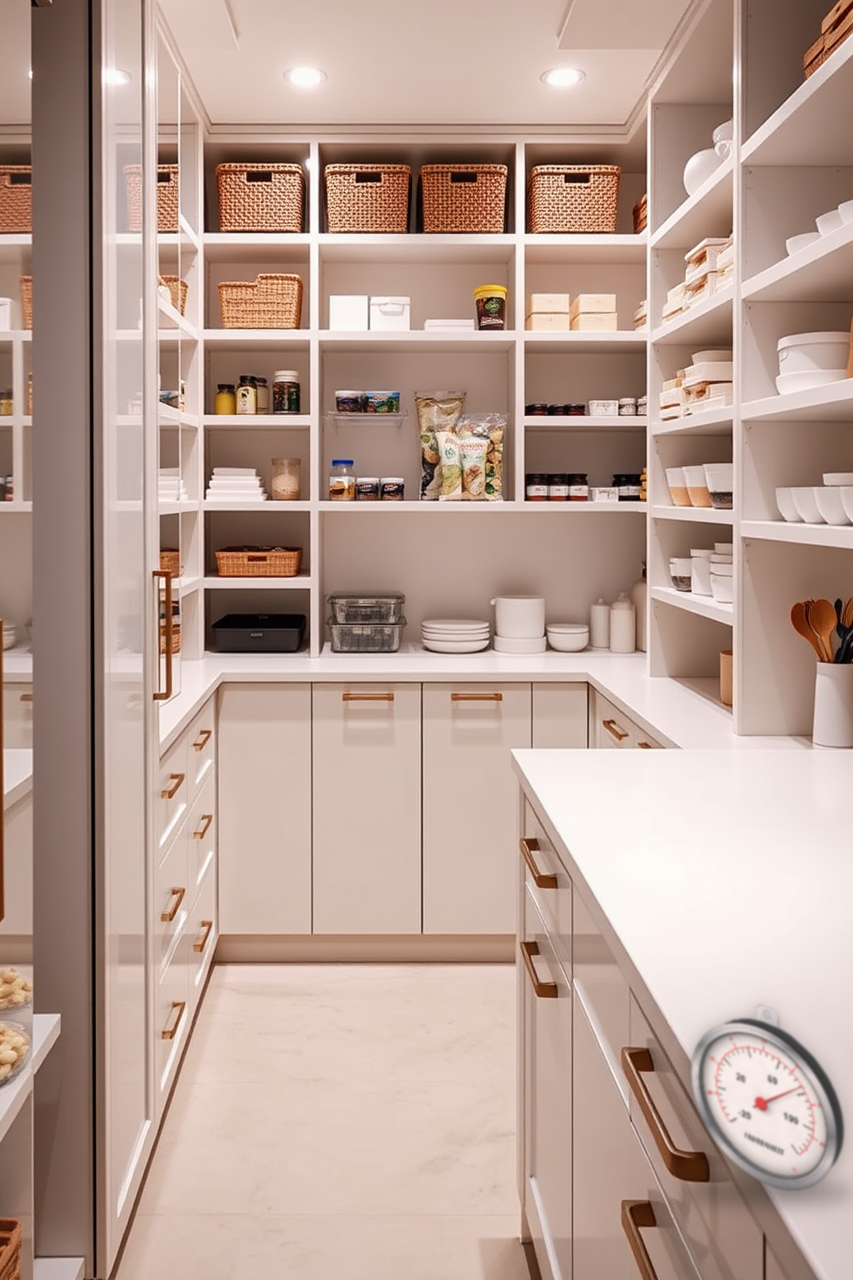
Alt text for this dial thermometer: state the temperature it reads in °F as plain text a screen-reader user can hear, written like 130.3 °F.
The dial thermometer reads 76 °F
